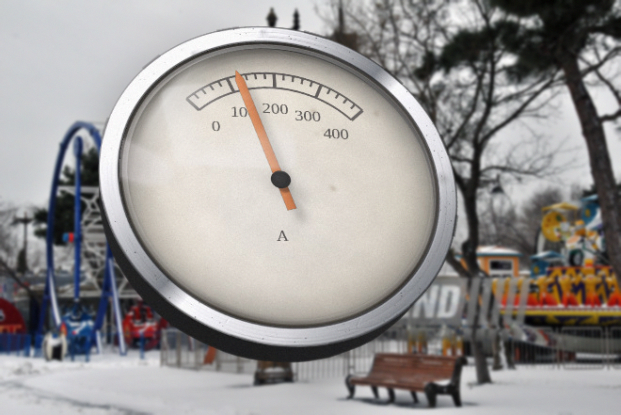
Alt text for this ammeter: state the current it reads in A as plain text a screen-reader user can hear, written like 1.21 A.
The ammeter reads 120 A
